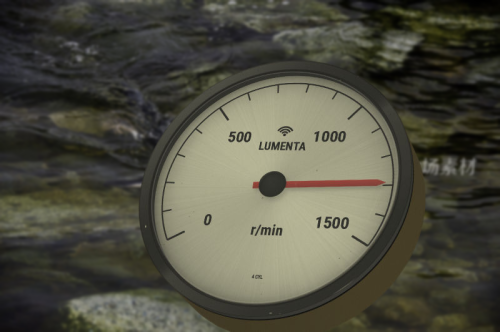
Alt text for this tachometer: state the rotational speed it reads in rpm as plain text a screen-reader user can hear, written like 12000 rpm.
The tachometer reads 1300 rpm
